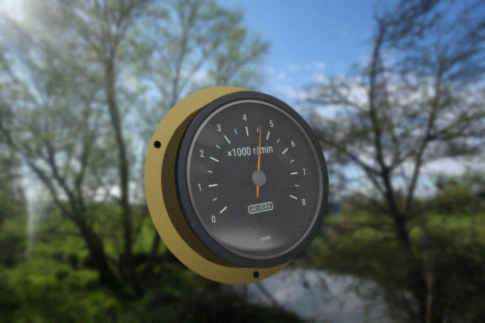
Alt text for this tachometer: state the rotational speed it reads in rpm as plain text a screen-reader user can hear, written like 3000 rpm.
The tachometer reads 4500 rpm
